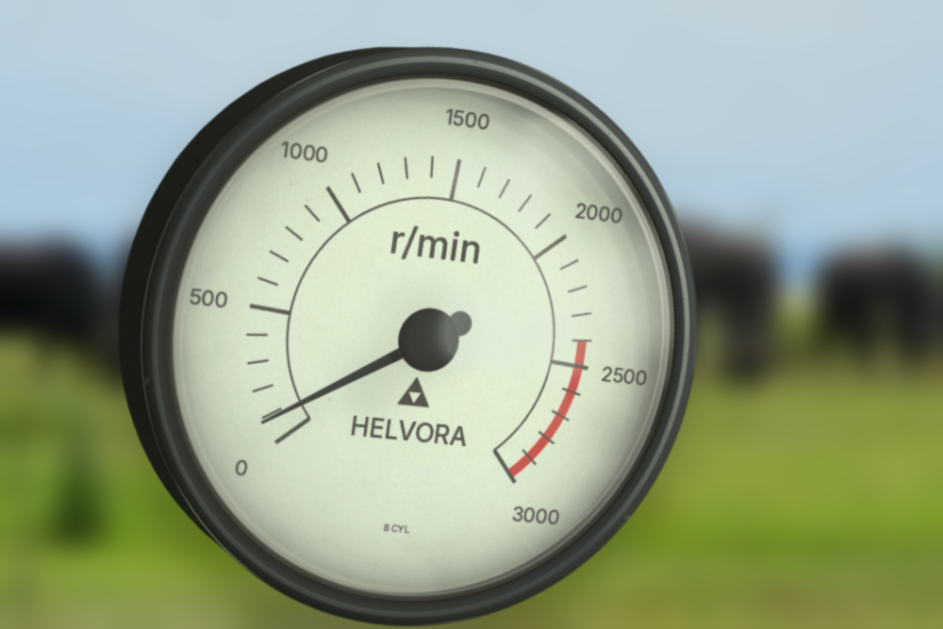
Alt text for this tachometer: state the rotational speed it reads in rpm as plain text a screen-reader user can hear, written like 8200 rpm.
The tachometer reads 100 rpm
